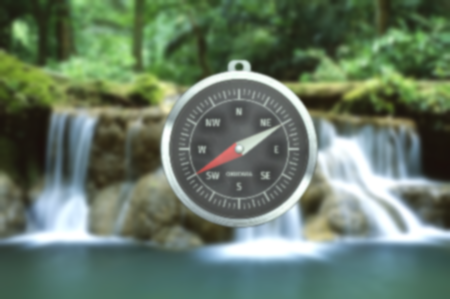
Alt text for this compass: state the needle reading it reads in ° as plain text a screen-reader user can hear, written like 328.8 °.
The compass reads 240 °
